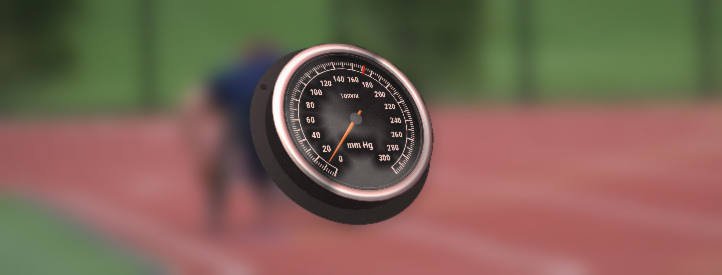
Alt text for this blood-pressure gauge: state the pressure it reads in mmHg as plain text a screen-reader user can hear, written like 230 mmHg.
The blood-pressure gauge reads 10 mmHg
